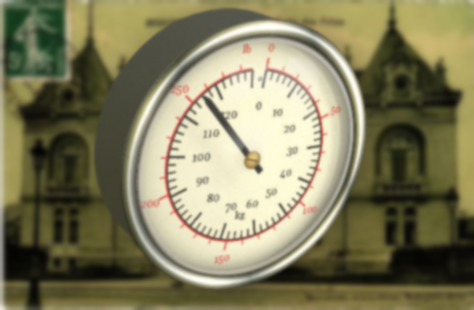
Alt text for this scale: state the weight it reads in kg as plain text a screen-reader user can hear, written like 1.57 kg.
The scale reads 116 kg
